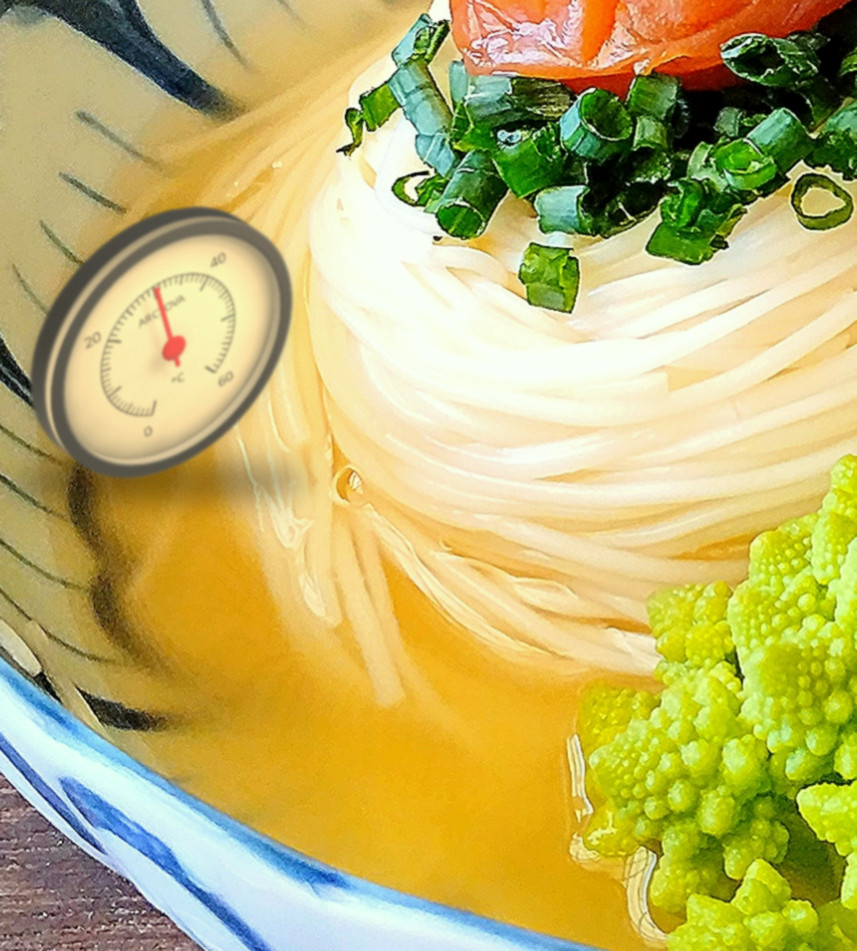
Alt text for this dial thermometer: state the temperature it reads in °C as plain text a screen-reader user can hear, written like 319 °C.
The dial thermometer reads 30 °C
